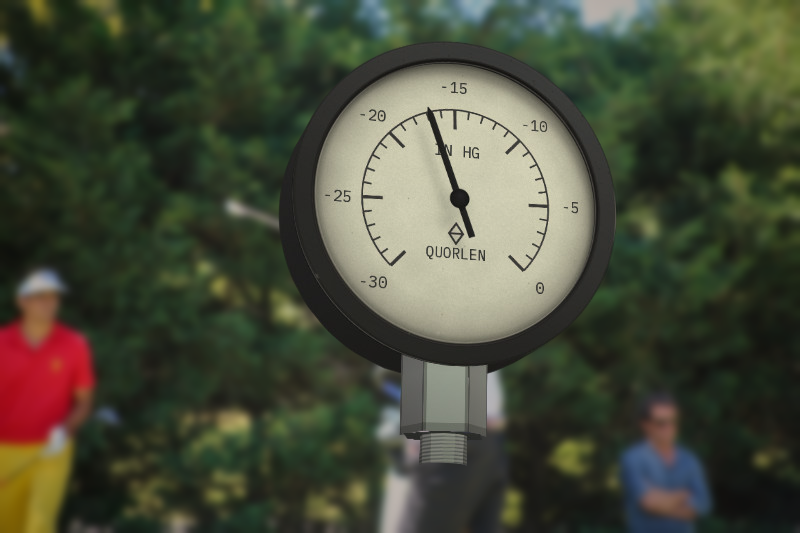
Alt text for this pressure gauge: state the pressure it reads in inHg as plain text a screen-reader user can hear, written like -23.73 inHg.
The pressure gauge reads -17 inHg
